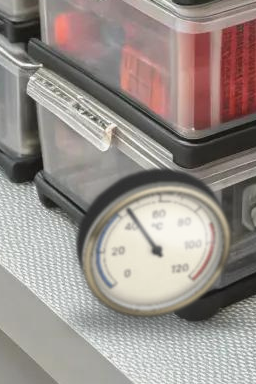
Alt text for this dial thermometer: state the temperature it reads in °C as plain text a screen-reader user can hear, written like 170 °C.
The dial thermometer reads 45 °C
